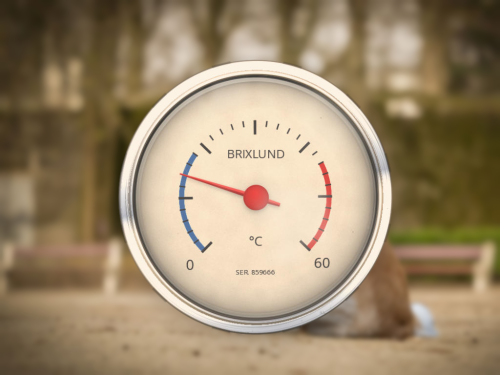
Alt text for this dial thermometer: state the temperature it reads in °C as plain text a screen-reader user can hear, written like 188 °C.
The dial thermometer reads 14 °C
